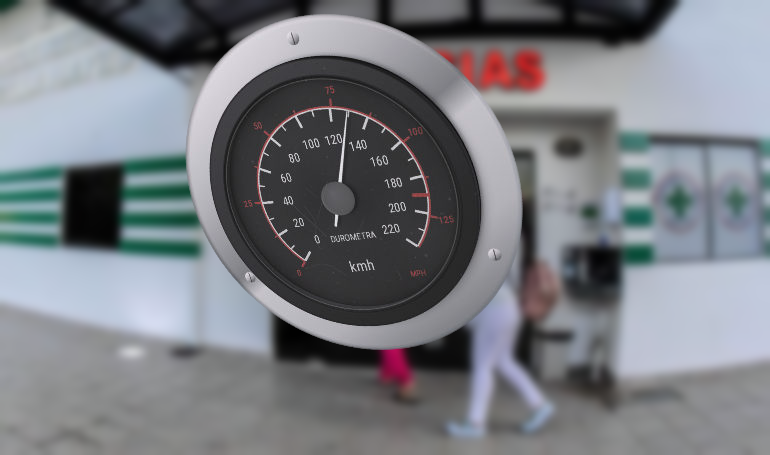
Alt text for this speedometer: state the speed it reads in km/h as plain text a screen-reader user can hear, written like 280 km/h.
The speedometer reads 130 km/h
